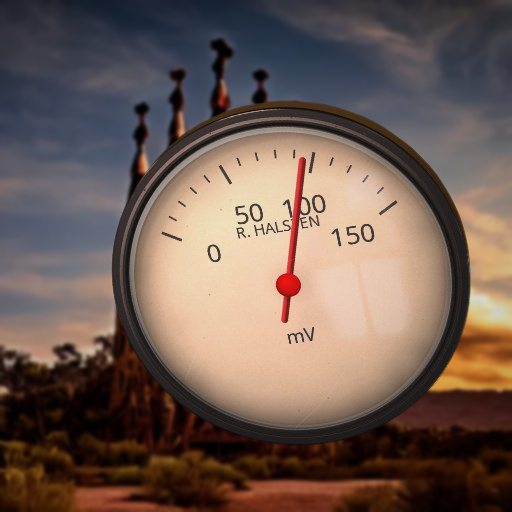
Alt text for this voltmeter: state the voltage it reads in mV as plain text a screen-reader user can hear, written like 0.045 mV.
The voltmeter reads 95 mV
